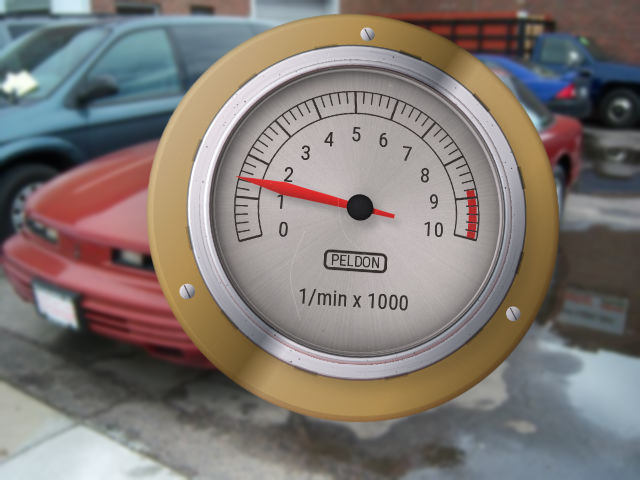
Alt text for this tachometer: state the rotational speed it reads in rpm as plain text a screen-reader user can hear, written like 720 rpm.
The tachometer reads 1400 rpm
